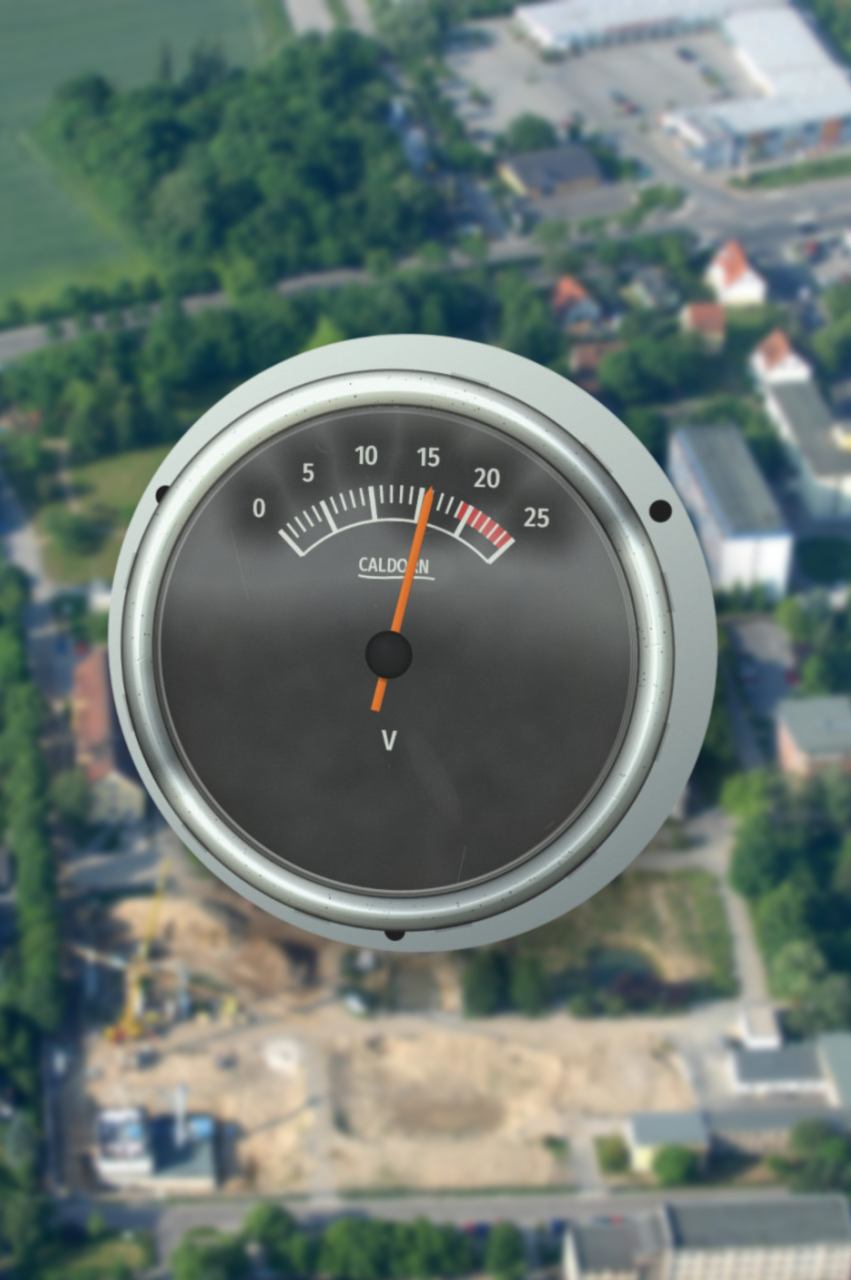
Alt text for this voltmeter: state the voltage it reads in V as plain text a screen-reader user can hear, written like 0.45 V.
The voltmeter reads 16 V
